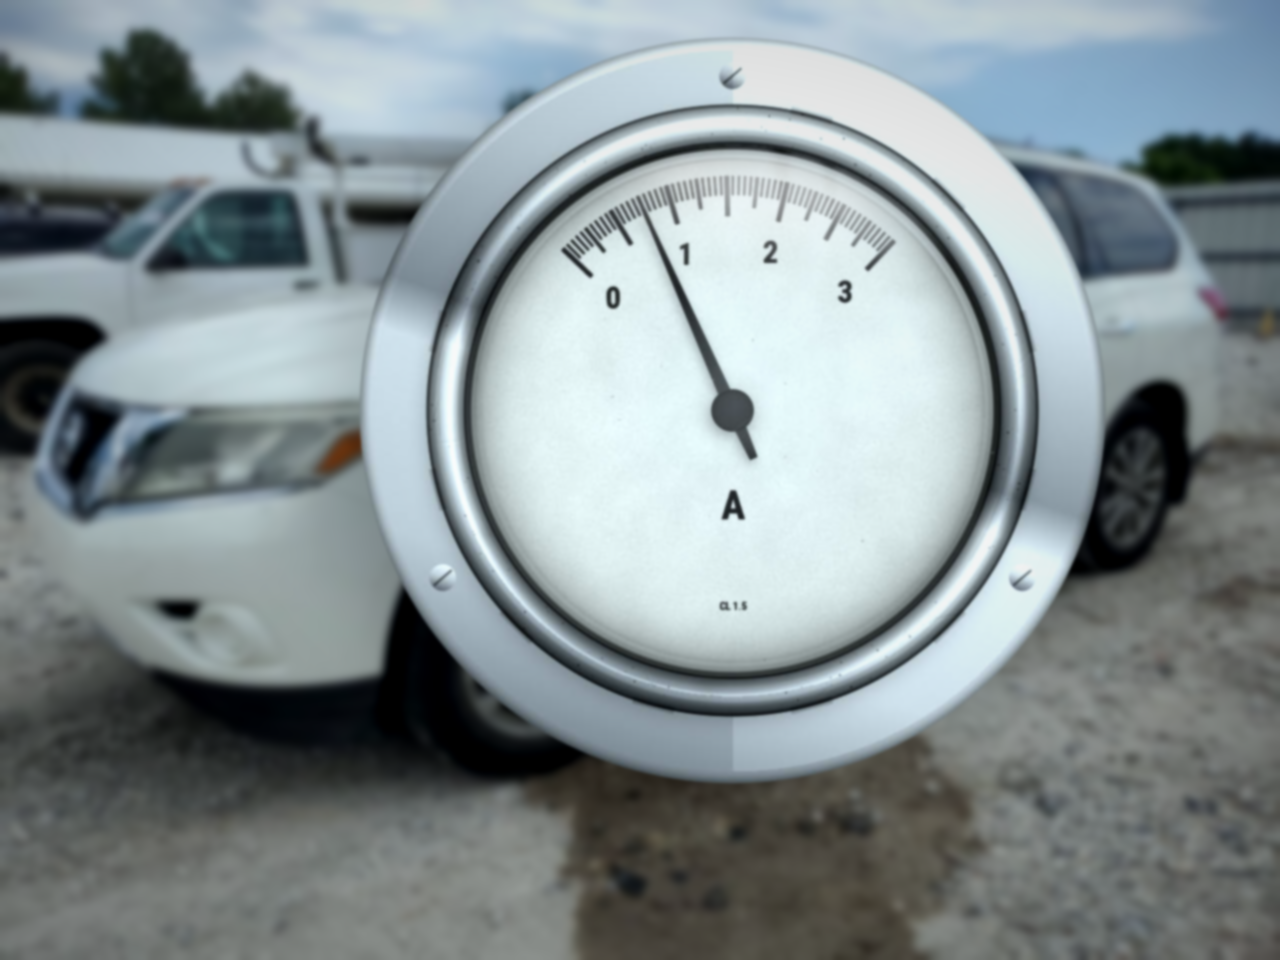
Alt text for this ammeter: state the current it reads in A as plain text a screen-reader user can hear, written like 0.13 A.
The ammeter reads 0.75 A
